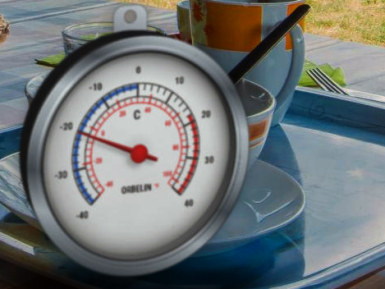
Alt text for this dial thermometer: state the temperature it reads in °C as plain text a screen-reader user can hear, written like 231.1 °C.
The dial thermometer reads -20 °C
